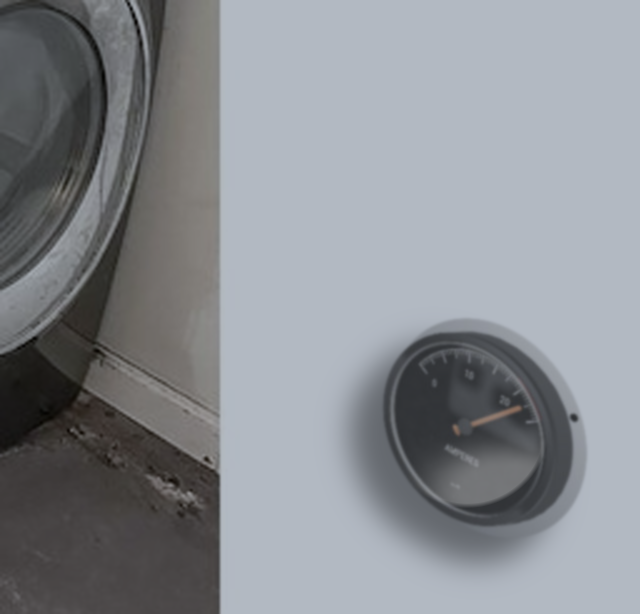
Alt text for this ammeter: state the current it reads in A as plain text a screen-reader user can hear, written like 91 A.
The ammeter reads 22.5 A
